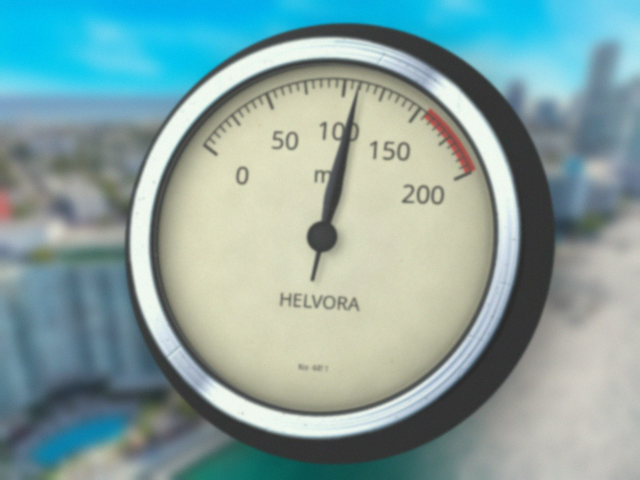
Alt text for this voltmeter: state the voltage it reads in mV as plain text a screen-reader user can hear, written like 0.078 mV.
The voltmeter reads 110 mV
